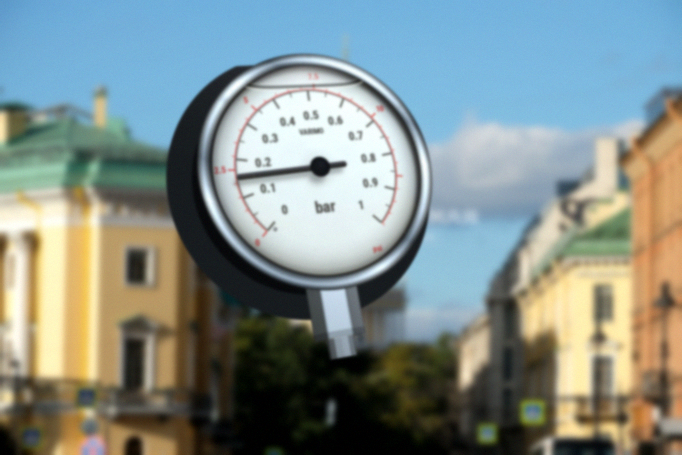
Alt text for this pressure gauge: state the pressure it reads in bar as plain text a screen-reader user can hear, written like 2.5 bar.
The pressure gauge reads 0.15 bar
